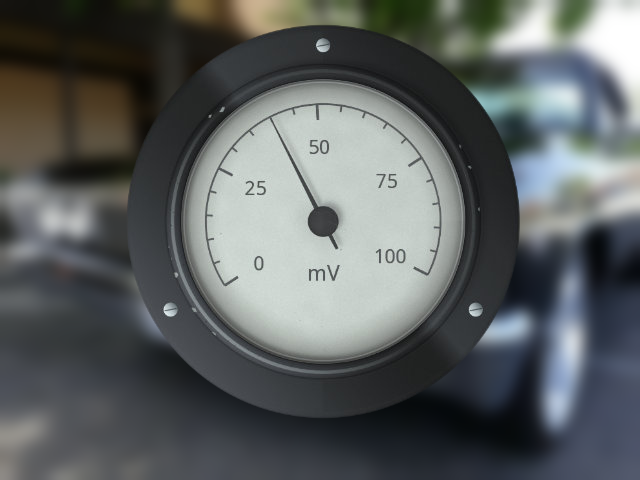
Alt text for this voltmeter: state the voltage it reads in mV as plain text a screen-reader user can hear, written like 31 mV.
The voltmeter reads 40 mV
